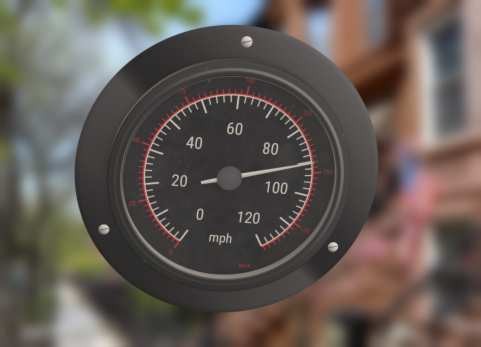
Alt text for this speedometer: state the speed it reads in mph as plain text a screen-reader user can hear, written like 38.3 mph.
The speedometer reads 90 mph
